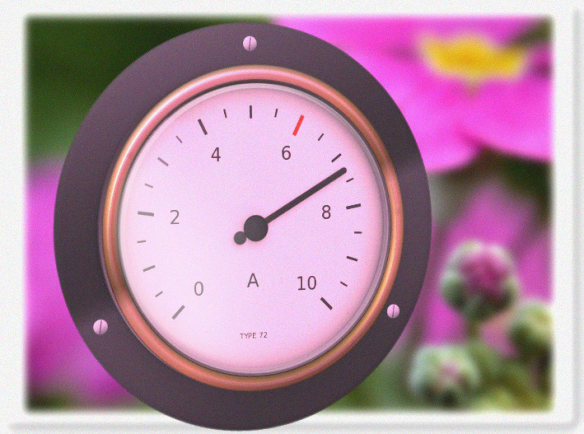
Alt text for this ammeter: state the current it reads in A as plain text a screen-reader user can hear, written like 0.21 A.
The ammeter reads 7.25 A
